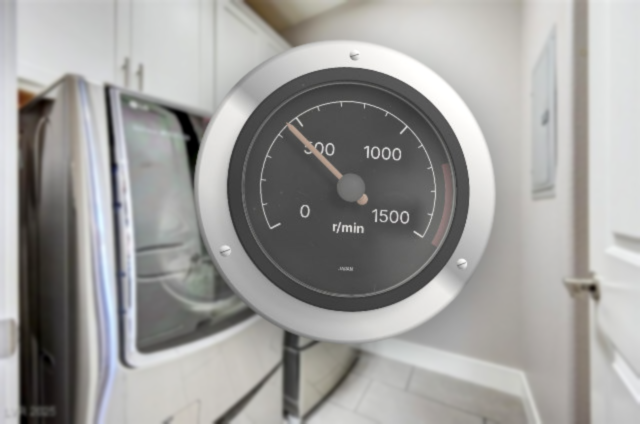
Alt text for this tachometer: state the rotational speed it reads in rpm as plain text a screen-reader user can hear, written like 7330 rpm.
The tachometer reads 450 rpm
